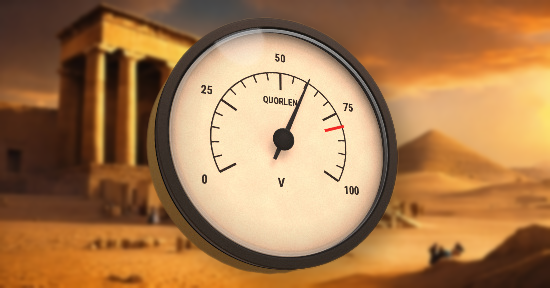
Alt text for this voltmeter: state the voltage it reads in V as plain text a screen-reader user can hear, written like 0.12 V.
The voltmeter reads 60 V
